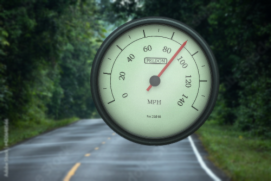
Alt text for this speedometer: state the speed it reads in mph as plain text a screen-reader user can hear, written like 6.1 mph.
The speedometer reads 90 mph
